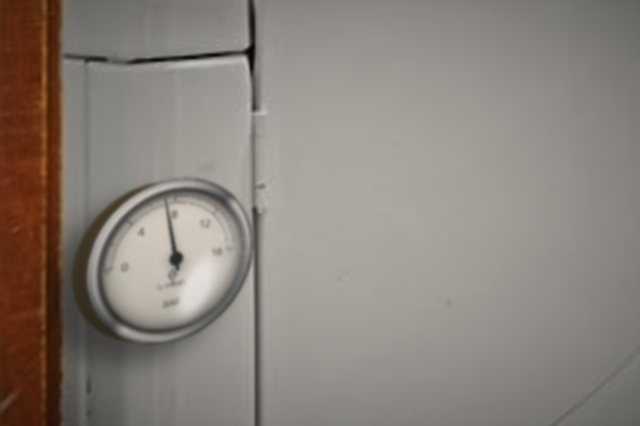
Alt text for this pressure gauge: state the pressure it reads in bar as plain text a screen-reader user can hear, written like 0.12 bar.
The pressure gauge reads 7 bar
